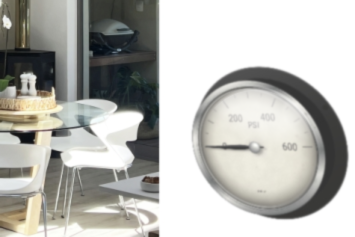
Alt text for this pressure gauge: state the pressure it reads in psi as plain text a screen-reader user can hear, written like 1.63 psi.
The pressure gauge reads 0 psi
